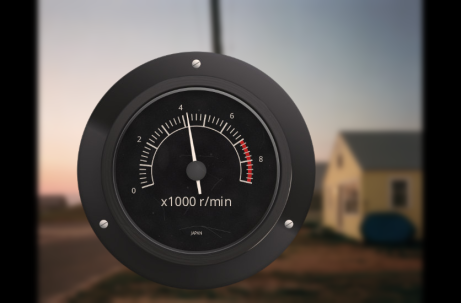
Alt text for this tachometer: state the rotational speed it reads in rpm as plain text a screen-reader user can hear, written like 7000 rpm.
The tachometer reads 4200 rpm
